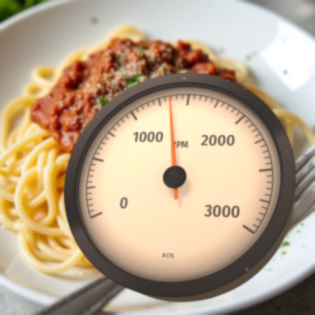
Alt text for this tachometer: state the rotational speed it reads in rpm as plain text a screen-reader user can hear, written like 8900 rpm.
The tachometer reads 1350 rpm
